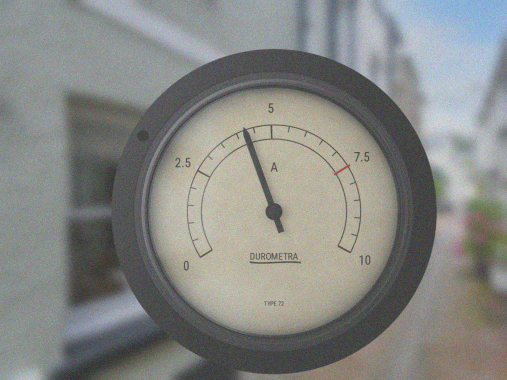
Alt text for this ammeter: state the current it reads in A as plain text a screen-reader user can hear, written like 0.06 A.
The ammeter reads 4.25 A
